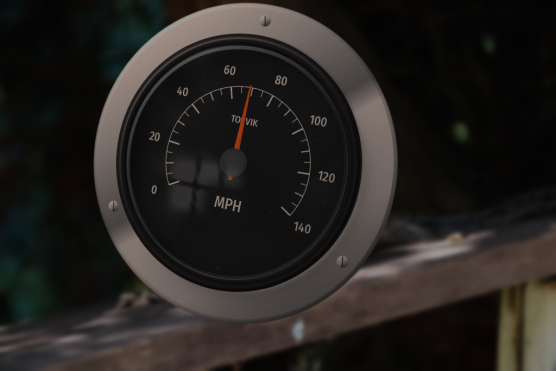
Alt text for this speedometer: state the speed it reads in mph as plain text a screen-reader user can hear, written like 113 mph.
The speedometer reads 70 mph
